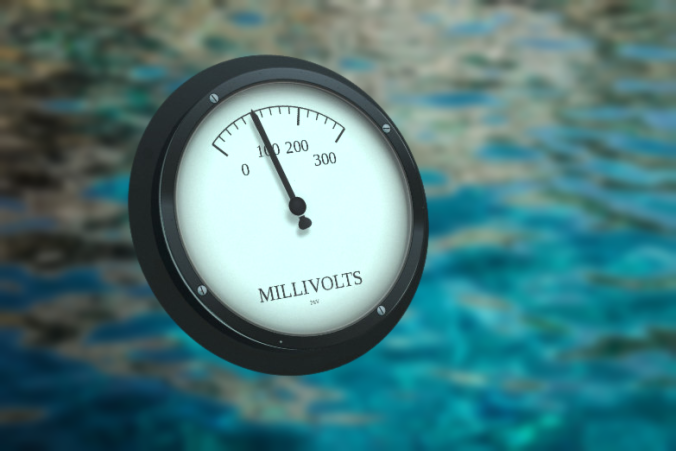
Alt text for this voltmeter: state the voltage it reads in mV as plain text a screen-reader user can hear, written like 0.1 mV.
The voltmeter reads 100 mV
